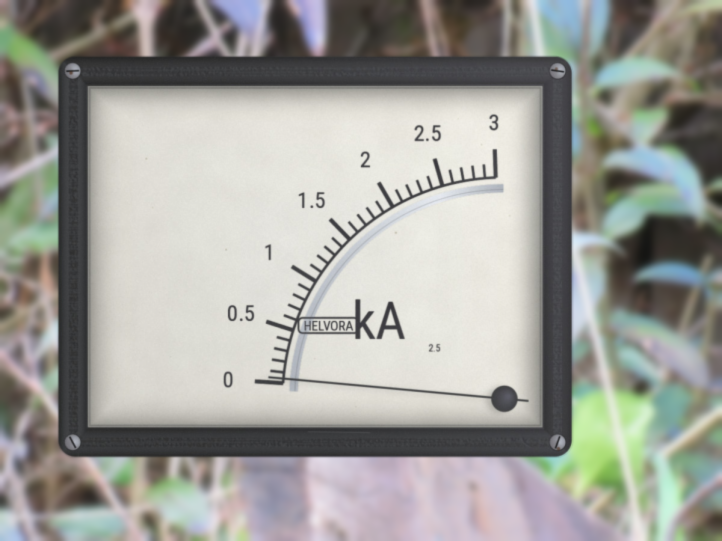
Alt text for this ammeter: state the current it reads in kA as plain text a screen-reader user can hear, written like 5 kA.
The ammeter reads 0.05 kA
